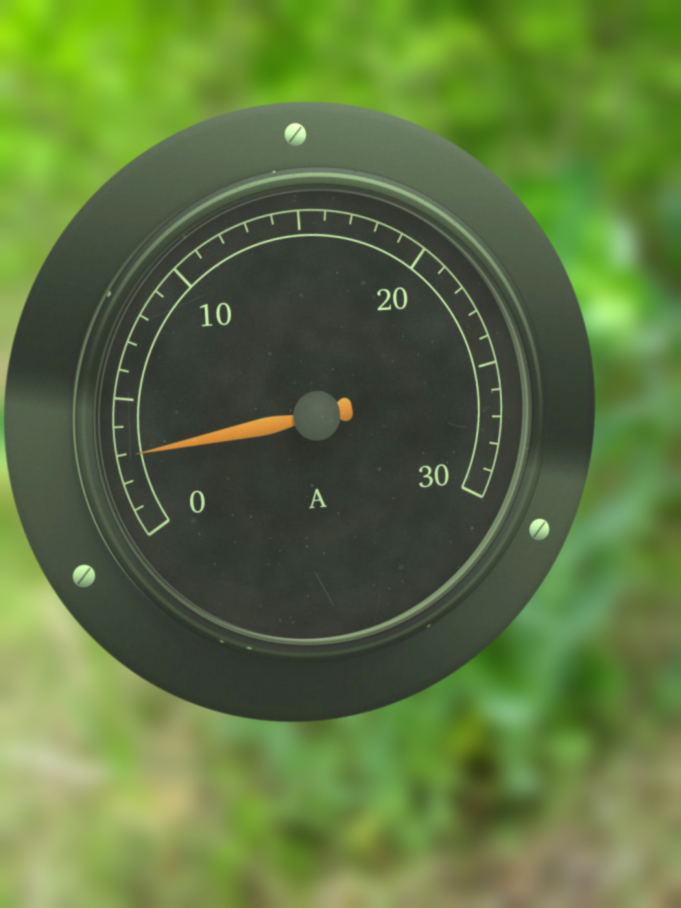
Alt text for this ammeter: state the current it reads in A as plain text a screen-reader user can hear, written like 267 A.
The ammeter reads 3 A
